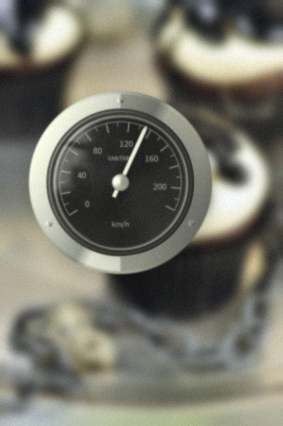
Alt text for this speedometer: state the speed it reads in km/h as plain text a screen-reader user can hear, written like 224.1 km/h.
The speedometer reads 135 km/h
